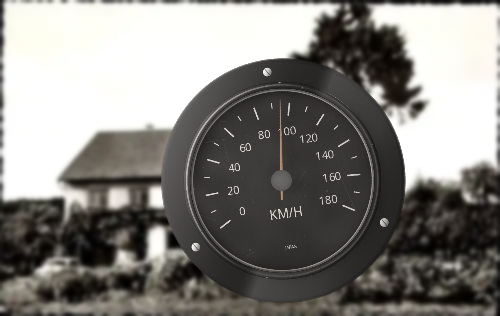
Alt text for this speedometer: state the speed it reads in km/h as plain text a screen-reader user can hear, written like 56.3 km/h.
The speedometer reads 95 km/h
